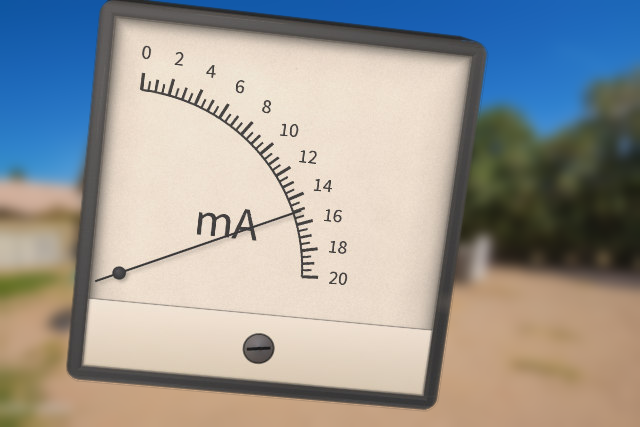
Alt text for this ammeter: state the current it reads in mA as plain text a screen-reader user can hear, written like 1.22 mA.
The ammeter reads 15 mA
